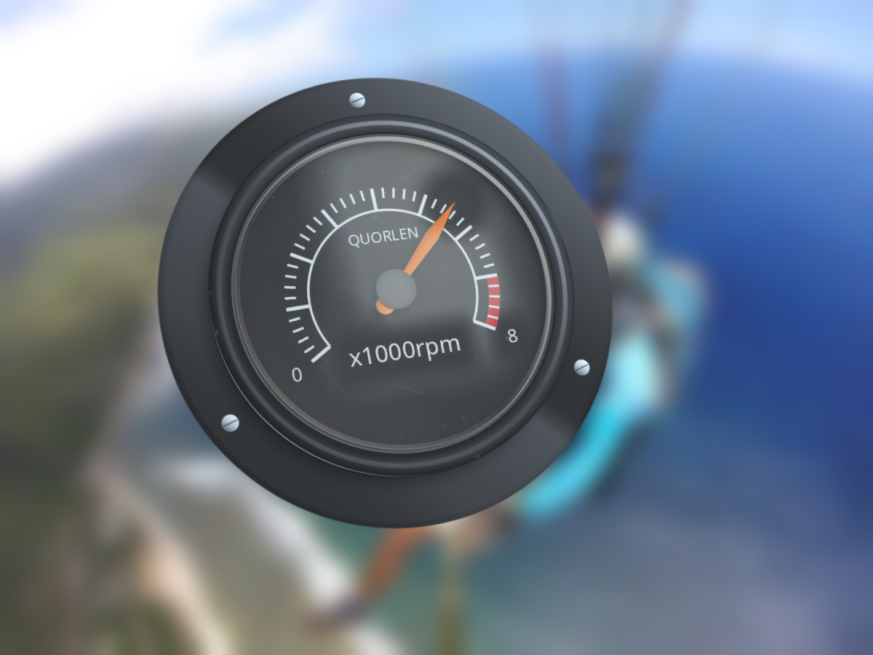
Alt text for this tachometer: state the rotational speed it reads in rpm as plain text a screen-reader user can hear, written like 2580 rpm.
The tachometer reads 5500 rpm
